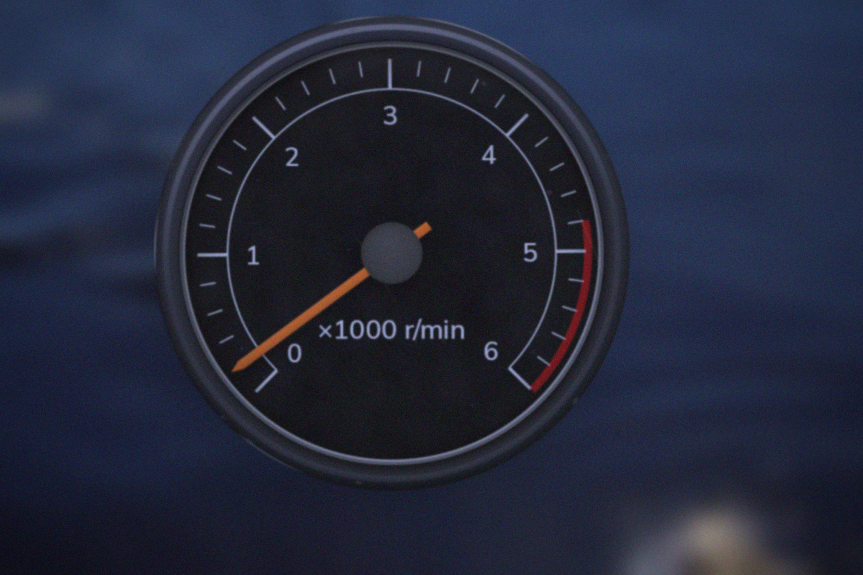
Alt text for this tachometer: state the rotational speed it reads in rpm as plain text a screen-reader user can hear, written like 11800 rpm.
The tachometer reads 200 rpm
